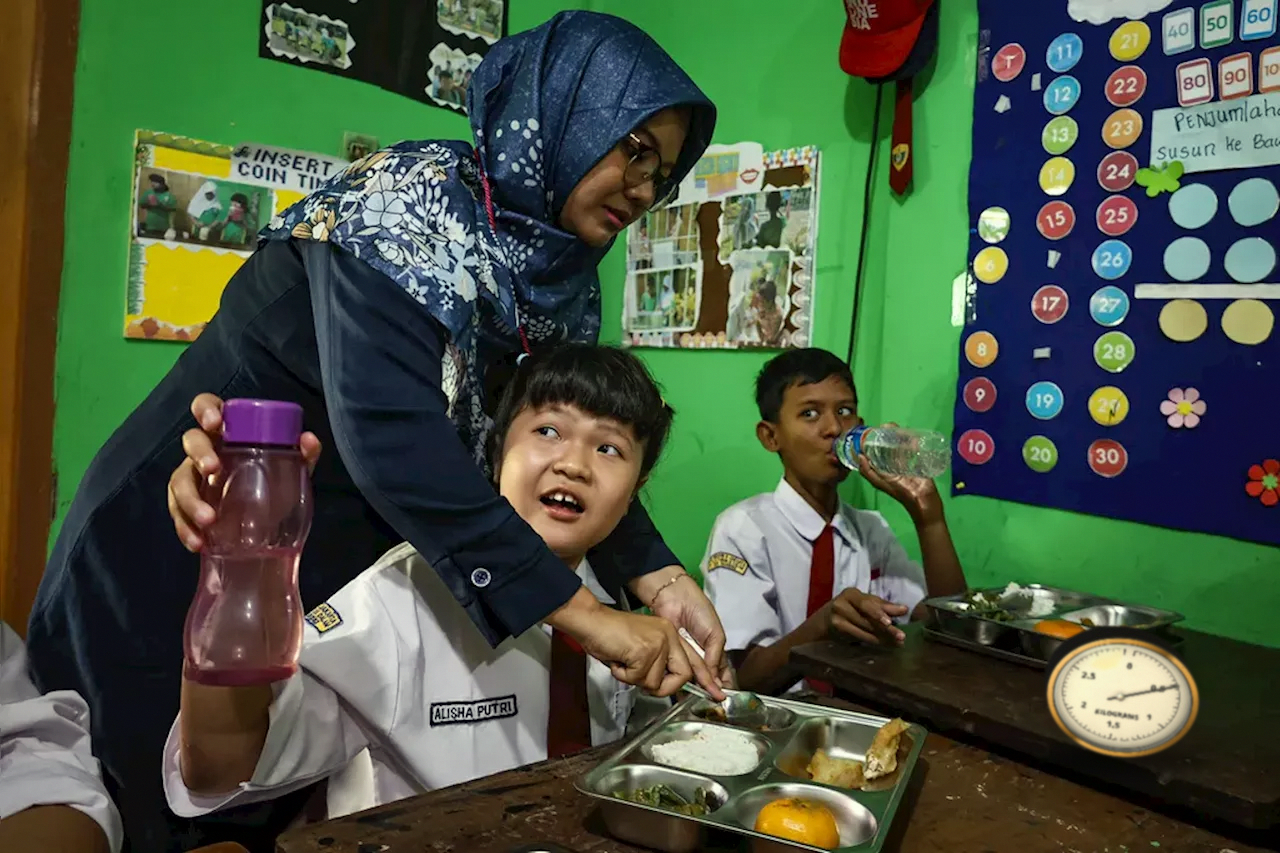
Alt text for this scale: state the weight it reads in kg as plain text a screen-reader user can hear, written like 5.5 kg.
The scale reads 0.5 kg
